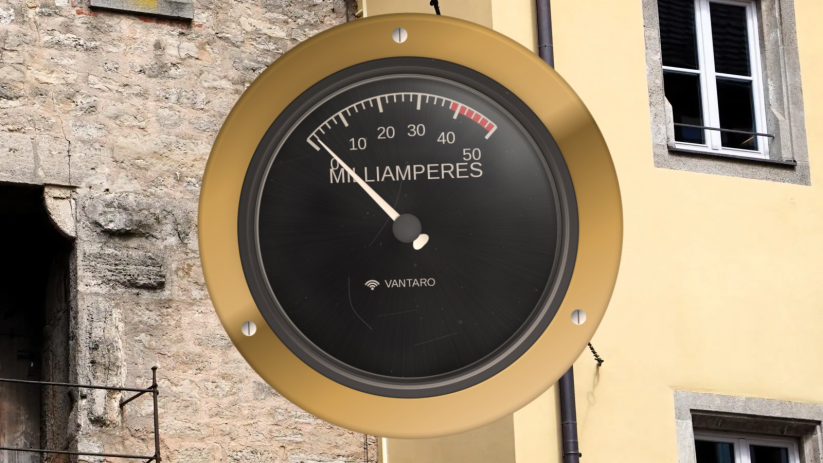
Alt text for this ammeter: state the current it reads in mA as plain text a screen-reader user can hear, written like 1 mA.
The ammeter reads 2 mA
